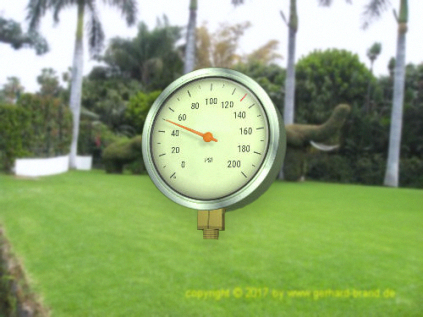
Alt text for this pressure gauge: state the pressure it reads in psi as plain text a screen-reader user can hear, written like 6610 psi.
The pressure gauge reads 50 psi
